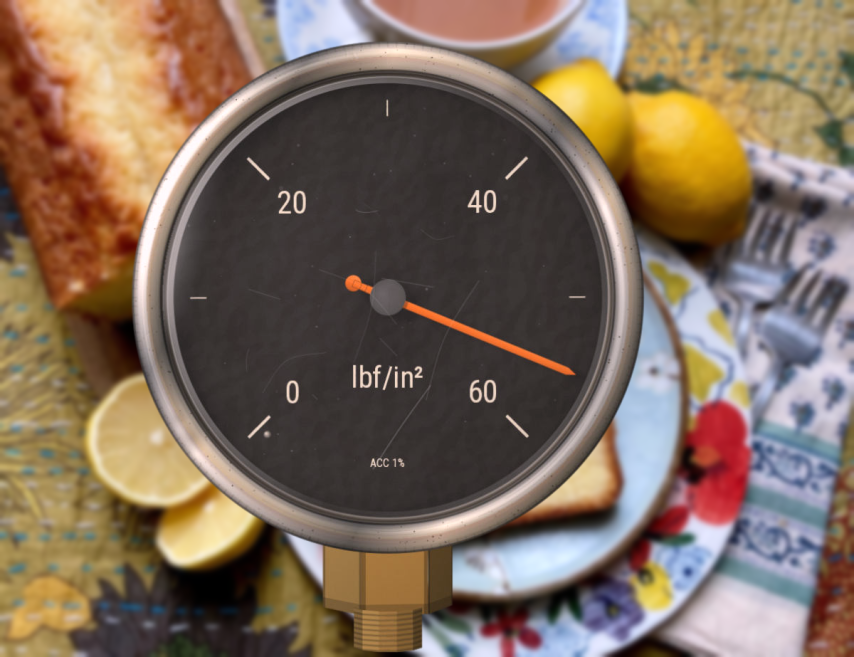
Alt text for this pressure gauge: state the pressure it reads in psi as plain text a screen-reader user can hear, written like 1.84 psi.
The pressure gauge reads 55 psi
